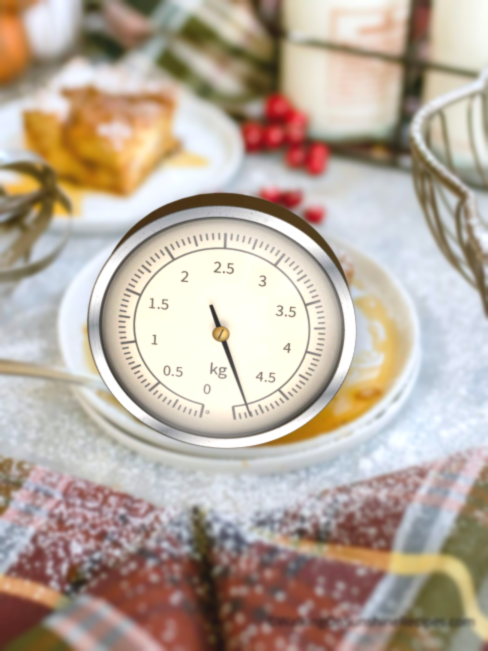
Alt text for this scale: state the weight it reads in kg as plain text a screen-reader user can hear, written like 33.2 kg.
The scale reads 4.85 kg
